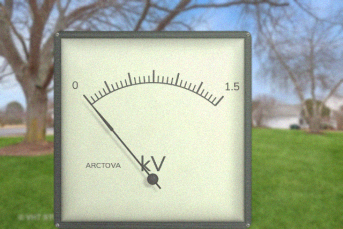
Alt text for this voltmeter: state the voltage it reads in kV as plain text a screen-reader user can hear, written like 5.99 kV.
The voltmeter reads 0 kV
